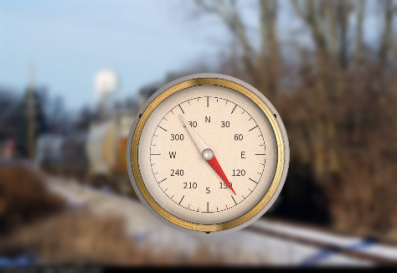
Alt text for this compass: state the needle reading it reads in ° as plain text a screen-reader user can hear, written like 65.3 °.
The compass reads 145 °
